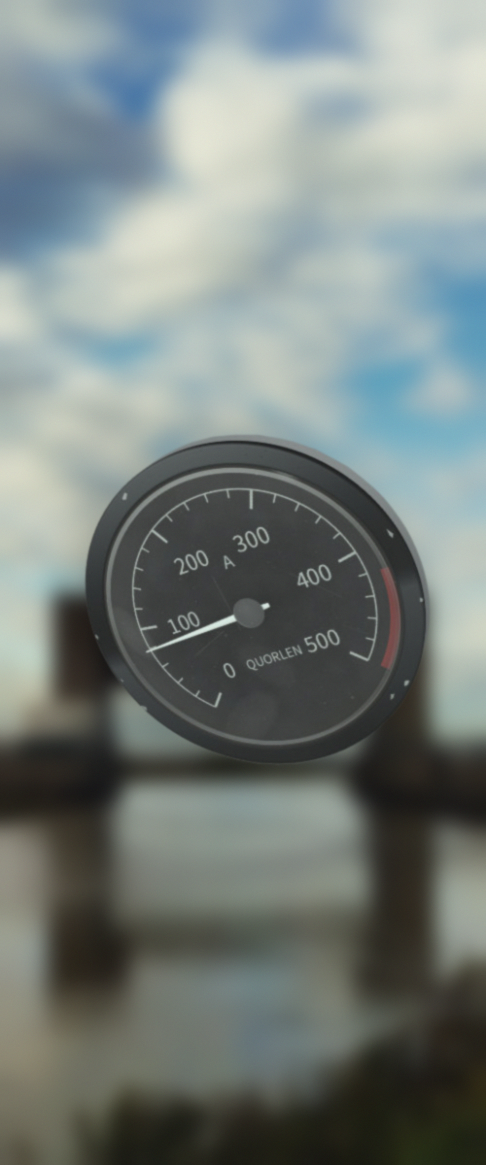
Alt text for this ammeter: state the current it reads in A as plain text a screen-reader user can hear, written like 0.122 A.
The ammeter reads 80 A
